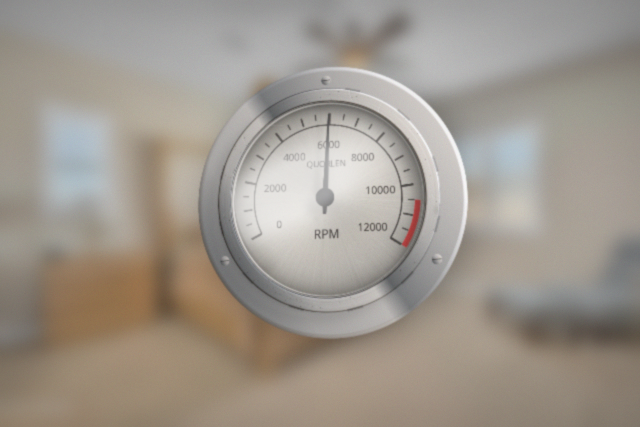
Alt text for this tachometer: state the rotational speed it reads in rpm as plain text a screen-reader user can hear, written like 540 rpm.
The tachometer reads 6000 rpm
